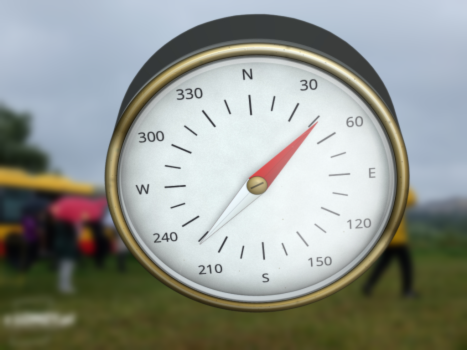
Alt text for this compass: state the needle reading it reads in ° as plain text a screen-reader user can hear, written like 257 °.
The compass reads 45 °
